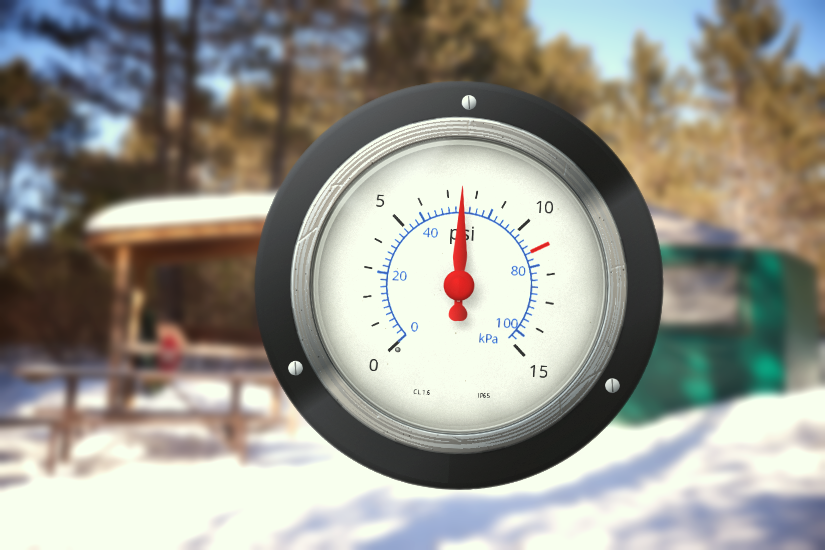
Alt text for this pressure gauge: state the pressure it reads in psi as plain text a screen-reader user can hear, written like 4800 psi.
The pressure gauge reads 7.5 psi
